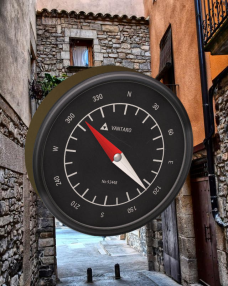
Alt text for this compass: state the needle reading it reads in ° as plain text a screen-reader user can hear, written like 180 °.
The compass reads 307.5 °
